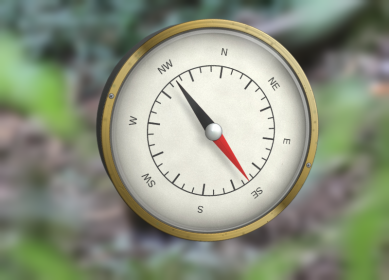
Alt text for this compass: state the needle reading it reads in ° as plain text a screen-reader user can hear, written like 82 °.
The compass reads 135 °
